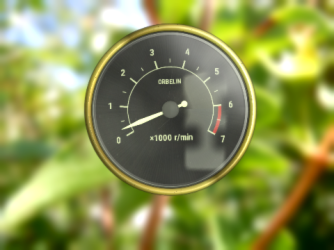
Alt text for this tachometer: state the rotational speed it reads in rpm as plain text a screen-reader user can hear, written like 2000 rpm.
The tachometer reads 250 rpm
